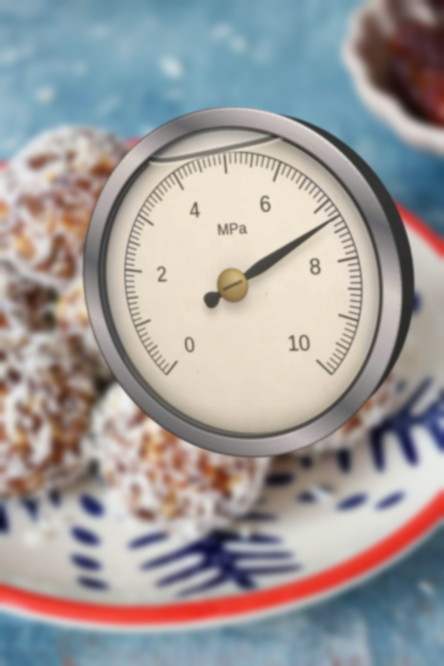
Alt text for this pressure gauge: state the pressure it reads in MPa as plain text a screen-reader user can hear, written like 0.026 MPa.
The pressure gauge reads 7.3 MPa
